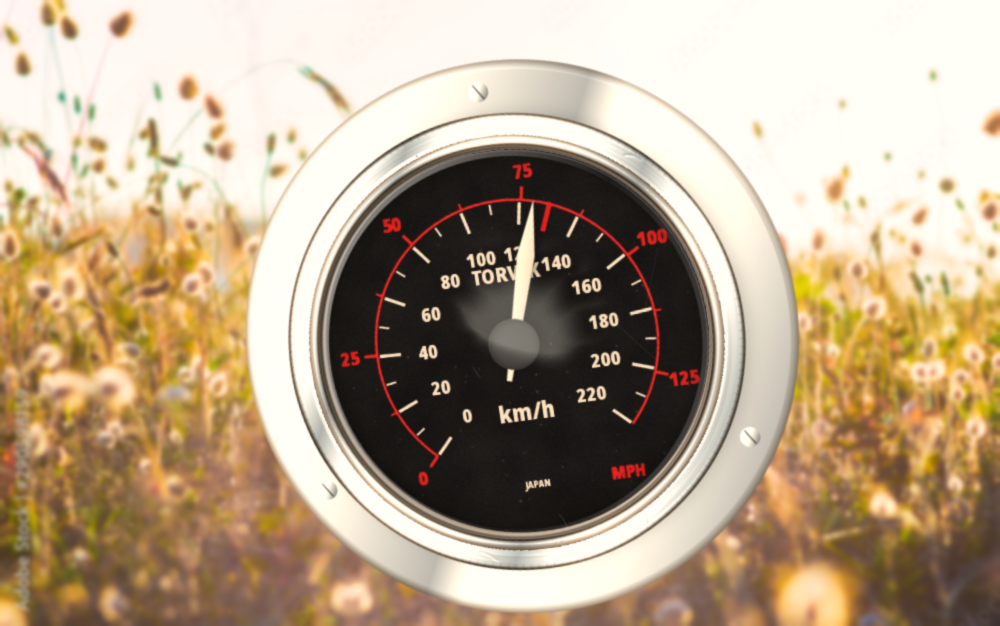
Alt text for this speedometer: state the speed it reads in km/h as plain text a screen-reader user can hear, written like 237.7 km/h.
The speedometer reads 125 km/h
